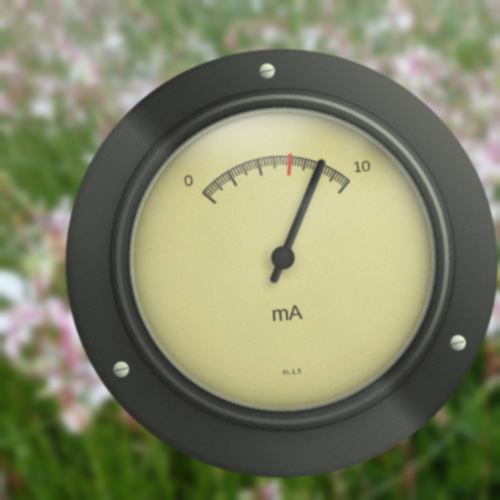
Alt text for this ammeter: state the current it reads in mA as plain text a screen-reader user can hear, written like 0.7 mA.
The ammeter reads 8 mA
